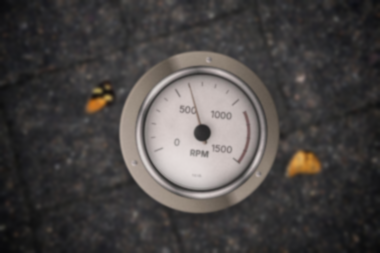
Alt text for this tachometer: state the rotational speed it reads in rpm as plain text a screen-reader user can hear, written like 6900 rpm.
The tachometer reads 600 rpm
